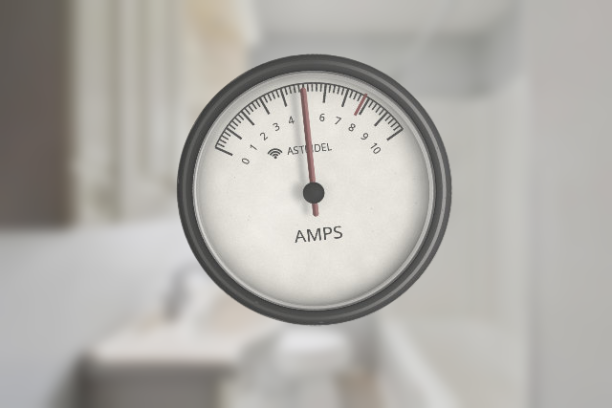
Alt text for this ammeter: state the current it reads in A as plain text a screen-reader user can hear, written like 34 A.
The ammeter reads 5 A
